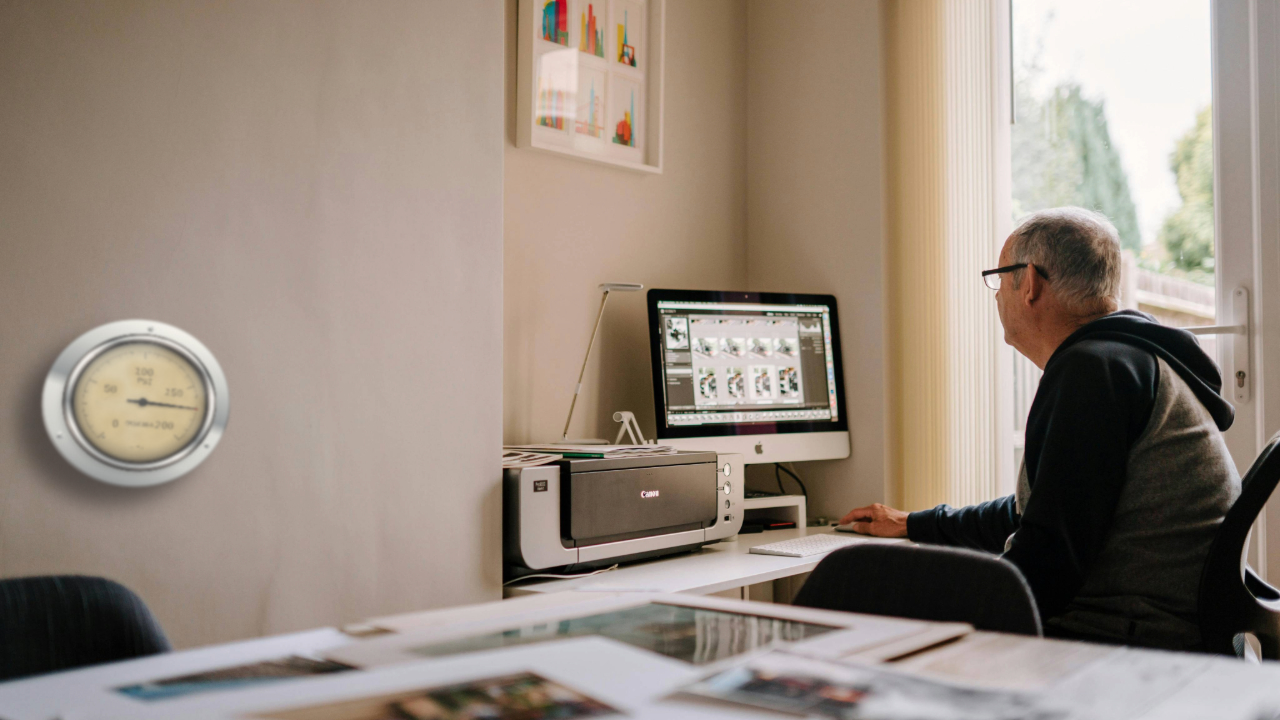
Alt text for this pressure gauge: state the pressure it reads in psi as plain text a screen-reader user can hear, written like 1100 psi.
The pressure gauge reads 170 psi
